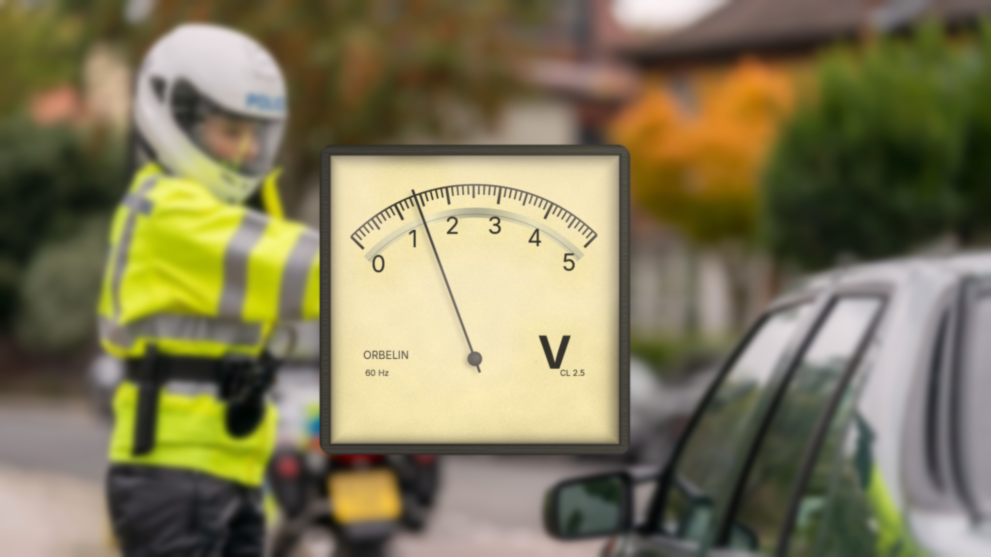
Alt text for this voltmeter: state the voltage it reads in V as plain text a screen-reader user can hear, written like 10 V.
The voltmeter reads 1.4 V
